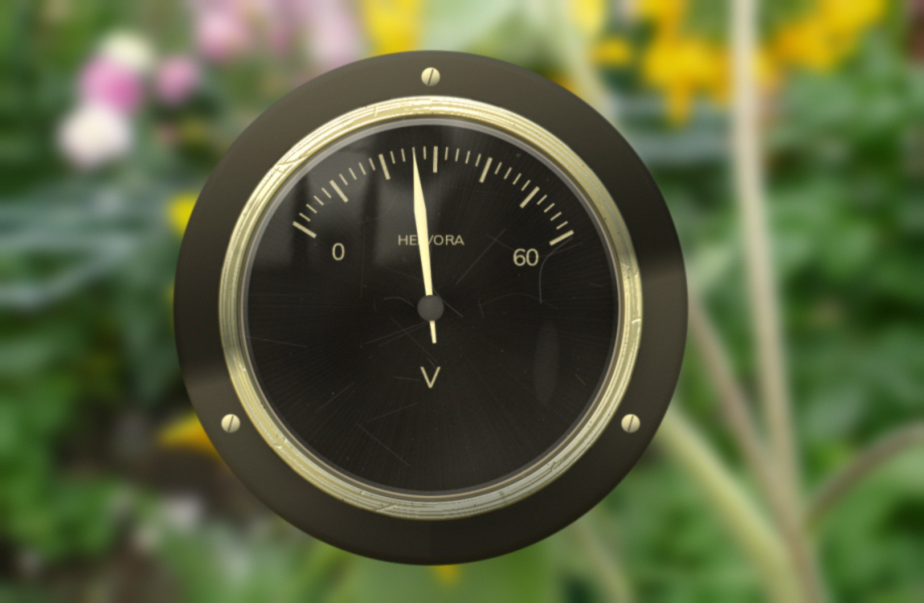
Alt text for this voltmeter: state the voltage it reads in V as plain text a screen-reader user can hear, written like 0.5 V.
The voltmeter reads 26 V
